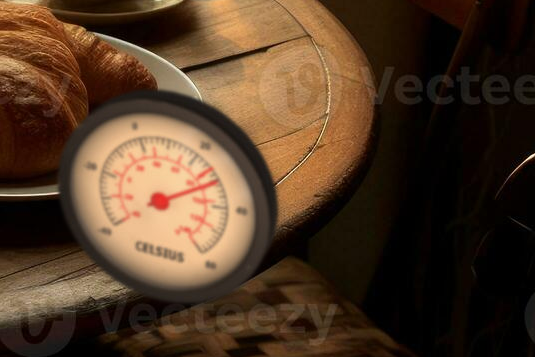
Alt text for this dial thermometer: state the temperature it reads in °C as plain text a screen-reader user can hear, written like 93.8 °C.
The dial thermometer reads 30 °C
